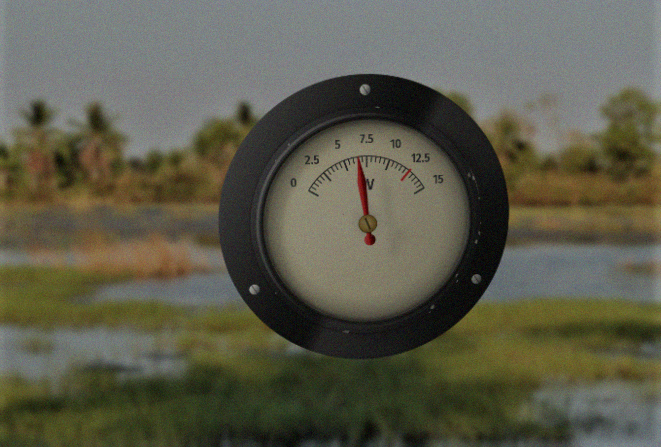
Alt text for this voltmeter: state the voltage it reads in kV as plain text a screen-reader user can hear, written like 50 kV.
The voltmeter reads 6.5 kV
